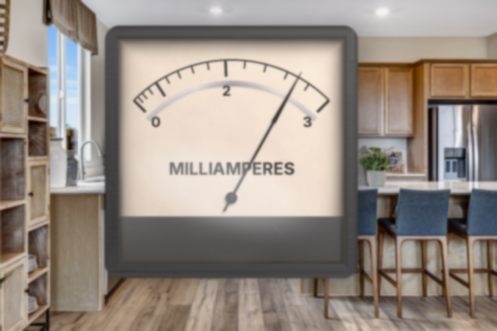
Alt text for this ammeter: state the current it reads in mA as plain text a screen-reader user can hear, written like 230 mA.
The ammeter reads 2.7 mA
